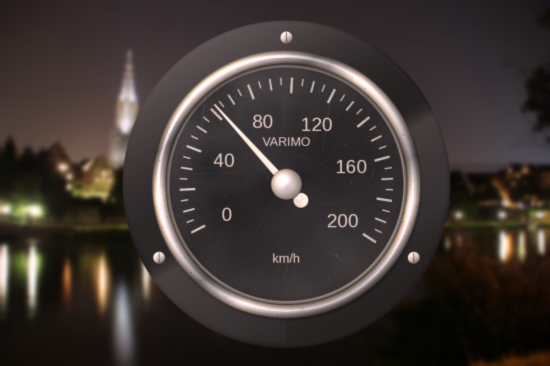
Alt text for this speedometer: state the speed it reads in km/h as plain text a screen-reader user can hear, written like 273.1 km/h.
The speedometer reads 62.5 km/h
